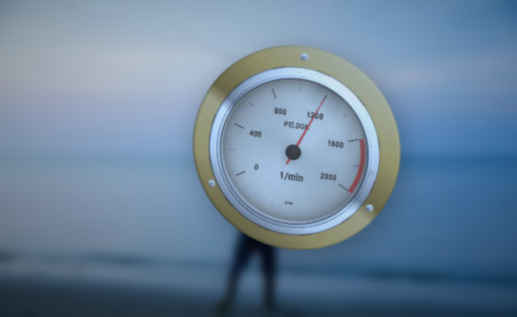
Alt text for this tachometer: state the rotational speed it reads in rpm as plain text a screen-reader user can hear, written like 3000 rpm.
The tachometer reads 1200 rpm
